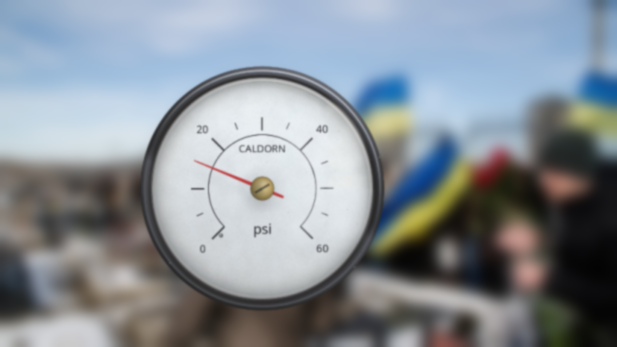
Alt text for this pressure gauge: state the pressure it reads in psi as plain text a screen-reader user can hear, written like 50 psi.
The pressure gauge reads 15 psi
